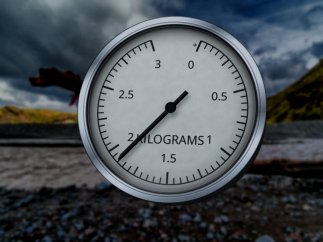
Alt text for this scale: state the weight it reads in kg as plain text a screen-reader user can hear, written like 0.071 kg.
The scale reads 1.9 kg
